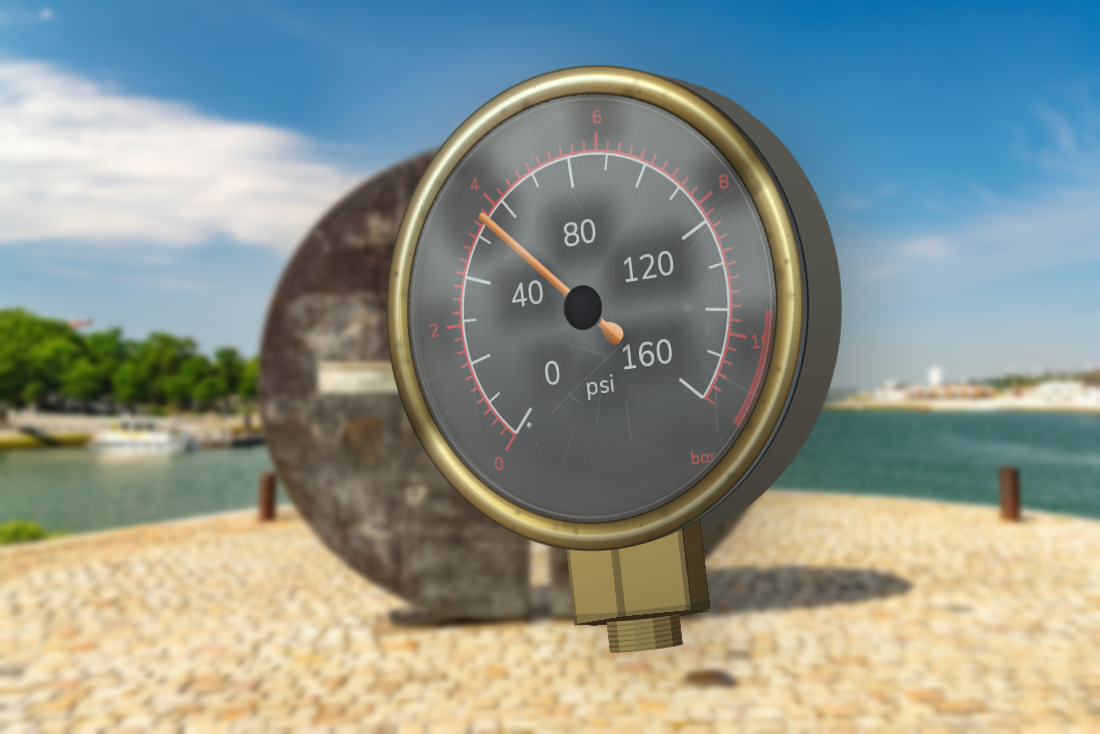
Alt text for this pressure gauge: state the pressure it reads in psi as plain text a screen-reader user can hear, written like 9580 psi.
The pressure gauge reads 55 psi
